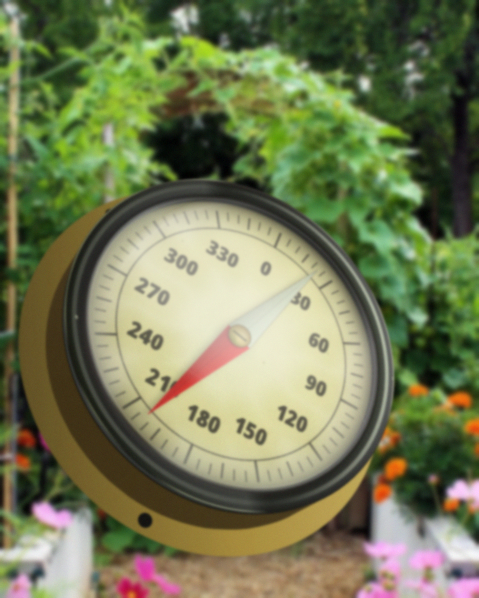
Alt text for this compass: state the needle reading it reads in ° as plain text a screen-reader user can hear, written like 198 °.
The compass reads 202.5 °
